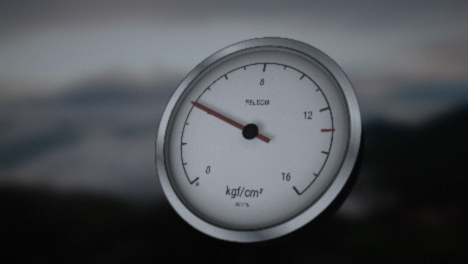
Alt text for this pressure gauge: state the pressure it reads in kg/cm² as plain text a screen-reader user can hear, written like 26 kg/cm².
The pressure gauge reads 4 kg/cm²
